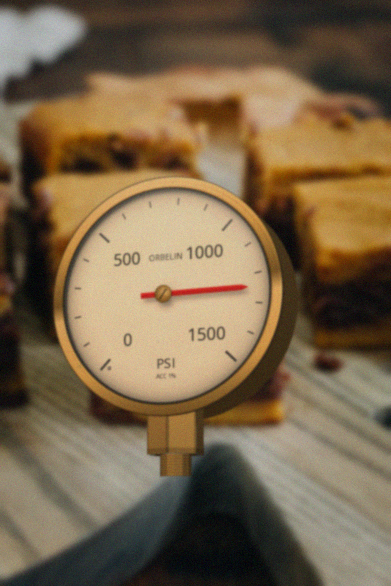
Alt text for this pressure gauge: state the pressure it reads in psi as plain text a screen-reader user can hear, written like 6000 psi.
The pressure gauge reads 1250 psi
